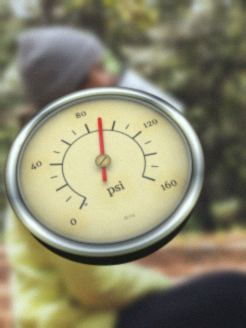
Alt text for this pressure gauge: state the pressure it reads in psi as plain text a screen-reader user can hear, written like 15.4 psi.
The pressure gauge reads 90 psi
